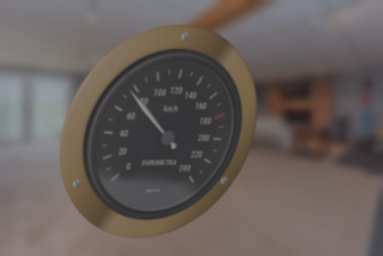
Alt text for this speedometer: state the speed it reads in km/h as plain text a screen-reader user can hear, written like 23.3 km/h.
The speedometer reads 75 km/h
